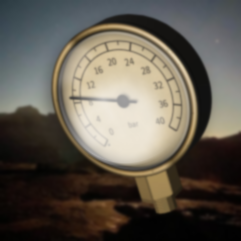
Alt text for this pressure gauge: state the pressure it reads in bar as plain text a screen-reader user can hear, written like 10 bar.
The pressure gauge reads 9 bar
